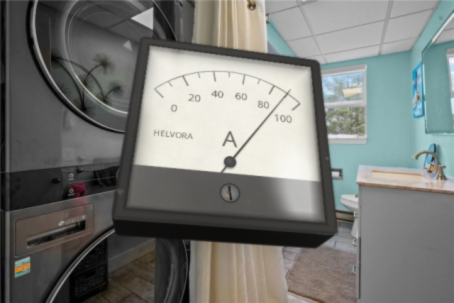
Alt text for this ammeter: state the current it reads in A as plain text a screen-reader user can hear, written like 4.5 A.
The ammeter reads 90 A
